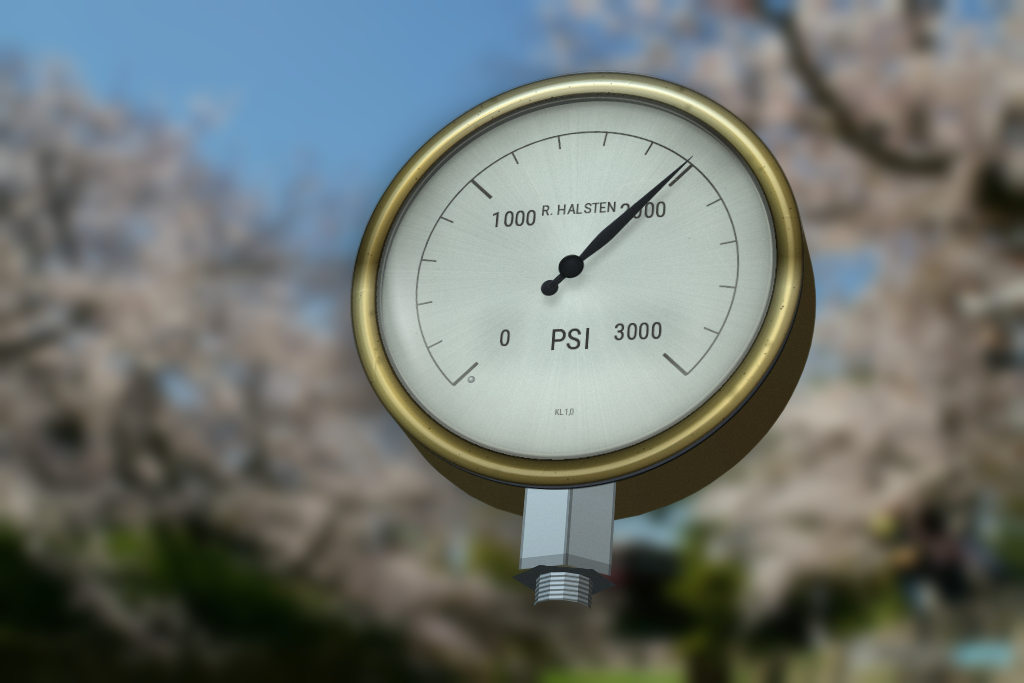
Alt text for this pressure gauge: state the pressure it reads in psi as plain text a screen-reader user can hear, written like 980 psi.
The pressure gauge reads 2000 psi
